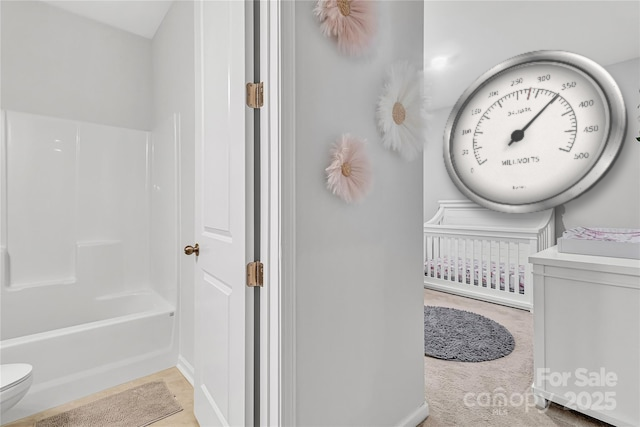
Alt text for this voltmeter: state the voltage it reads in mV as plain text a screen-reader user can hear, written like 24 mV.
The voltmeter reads 350 mV
